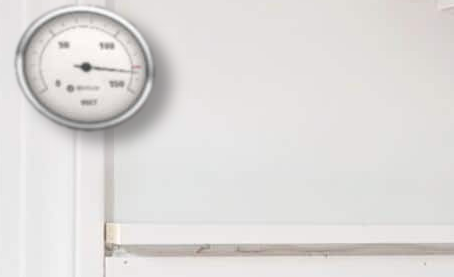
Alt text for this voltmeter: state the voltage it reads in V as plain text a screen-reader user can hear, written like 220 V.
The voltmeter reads 135 V
